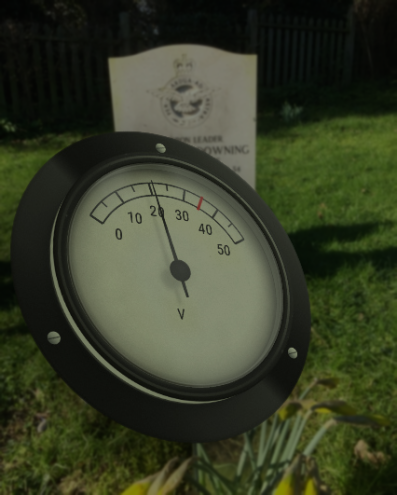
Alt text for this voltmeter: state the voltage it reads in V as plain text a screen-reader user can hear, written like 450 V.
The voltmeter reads 20 V
